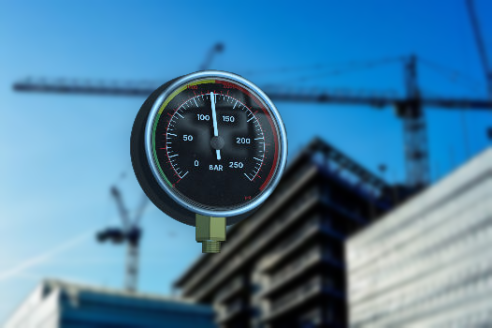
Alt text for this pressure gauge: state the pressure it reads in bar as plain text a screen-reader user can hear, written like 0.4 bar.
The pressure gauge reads 120 bar
